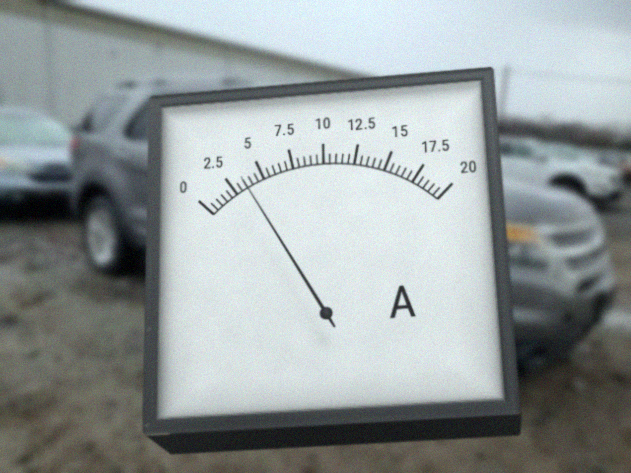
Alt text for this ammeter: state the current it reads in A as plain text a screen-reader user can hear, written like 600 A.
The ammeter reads 3.5 A
